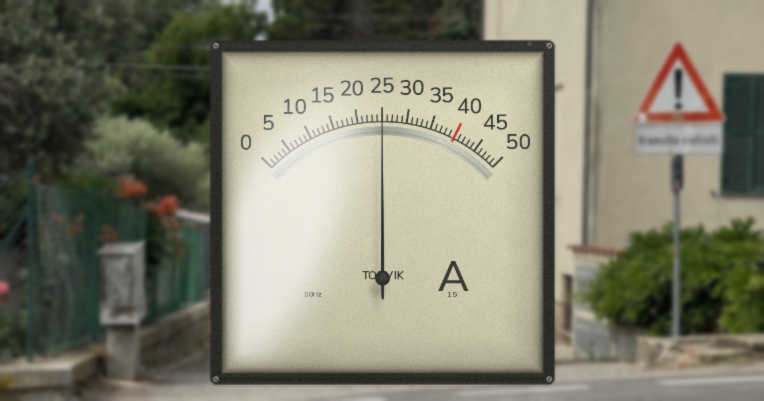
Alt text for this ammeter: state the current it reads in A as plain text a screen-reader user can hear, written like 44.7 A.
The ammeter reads 25 A
